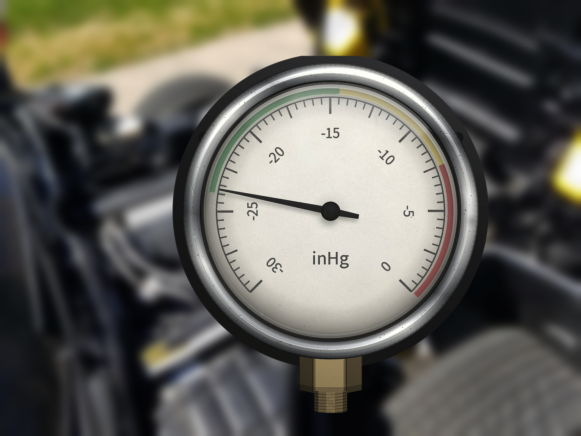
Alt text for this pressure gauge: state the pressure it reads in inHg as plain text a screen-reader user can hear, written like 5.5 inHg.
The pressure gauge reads -23.75 inHg
